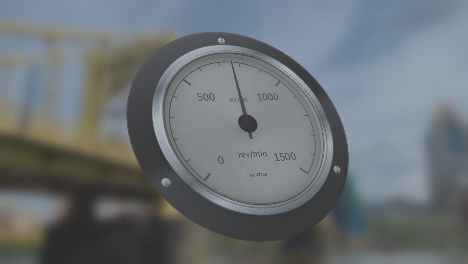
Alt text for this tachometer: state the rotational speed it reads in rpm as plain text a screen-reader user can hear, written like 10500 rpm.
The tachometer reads 750 rpm
